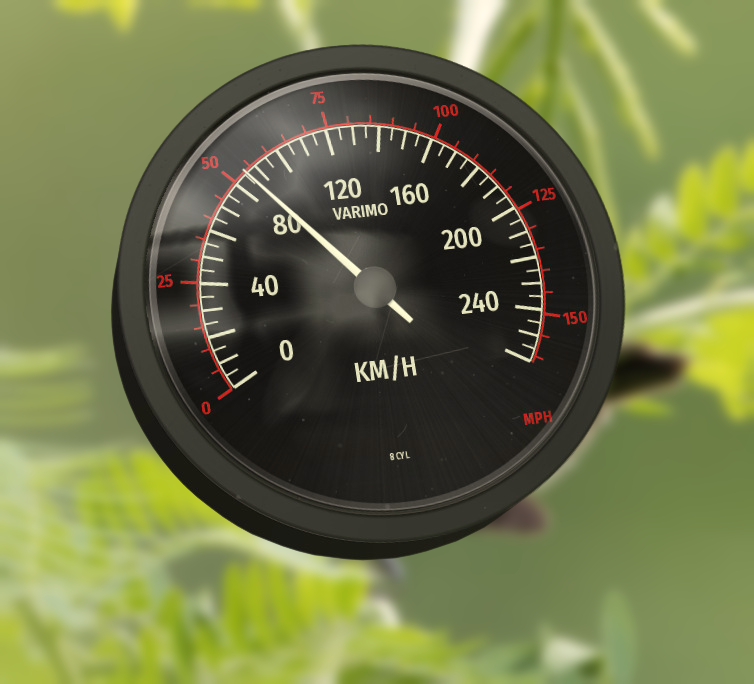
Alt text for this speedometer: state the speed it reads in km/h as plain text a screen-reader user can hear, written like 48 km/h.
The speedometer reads 85 km/h
